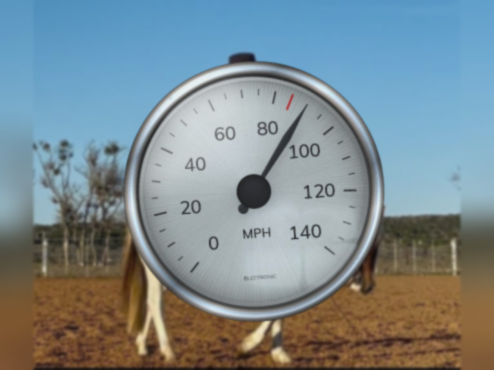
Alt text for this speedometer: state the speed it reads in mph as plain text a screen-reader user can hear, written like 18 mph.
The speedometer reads 90 mph
